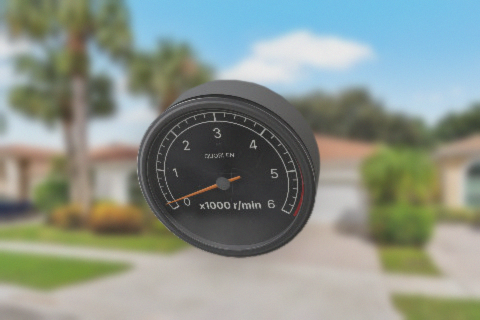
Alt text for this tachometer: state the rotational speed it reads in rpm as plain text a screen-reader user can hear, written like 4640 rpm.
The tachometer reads 200 rpm
